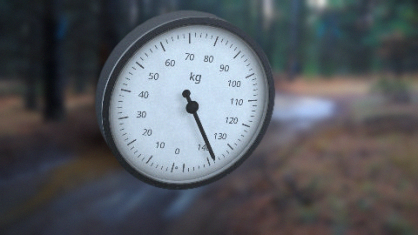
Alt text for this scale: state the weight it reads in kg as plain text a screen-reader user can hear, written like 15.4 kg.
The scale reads 138 kg
